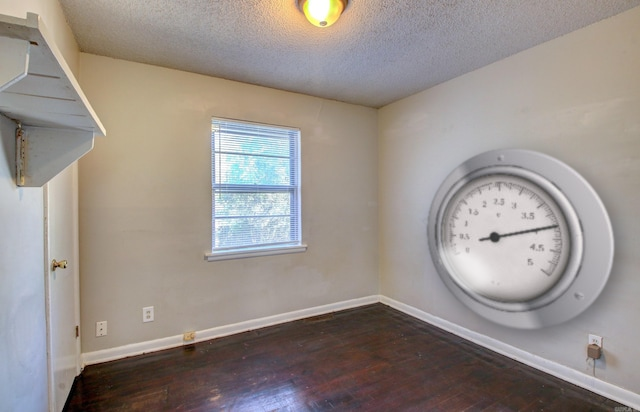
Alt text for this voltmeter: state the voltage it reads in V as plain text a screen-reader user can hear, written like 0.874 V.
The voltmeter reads 4 V
